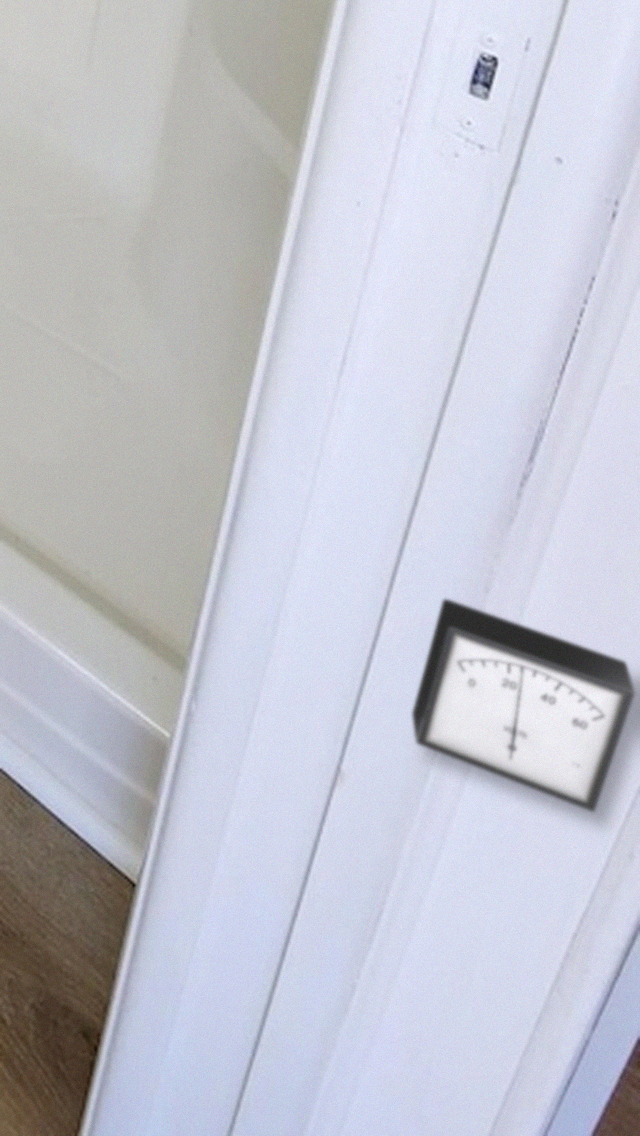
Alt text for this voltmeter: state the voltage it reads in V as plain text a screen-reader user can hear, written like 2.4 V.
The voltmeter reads 25 V
